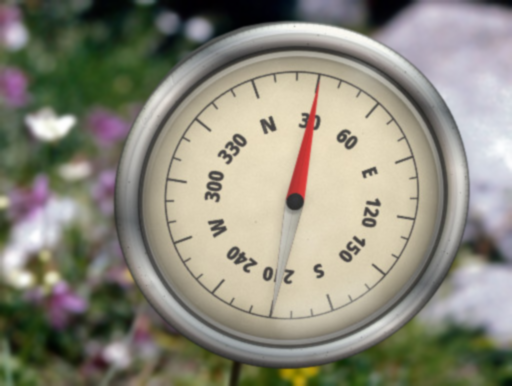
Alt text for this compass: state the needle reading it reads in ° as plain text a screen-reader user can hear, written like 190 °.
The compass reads 30 °
